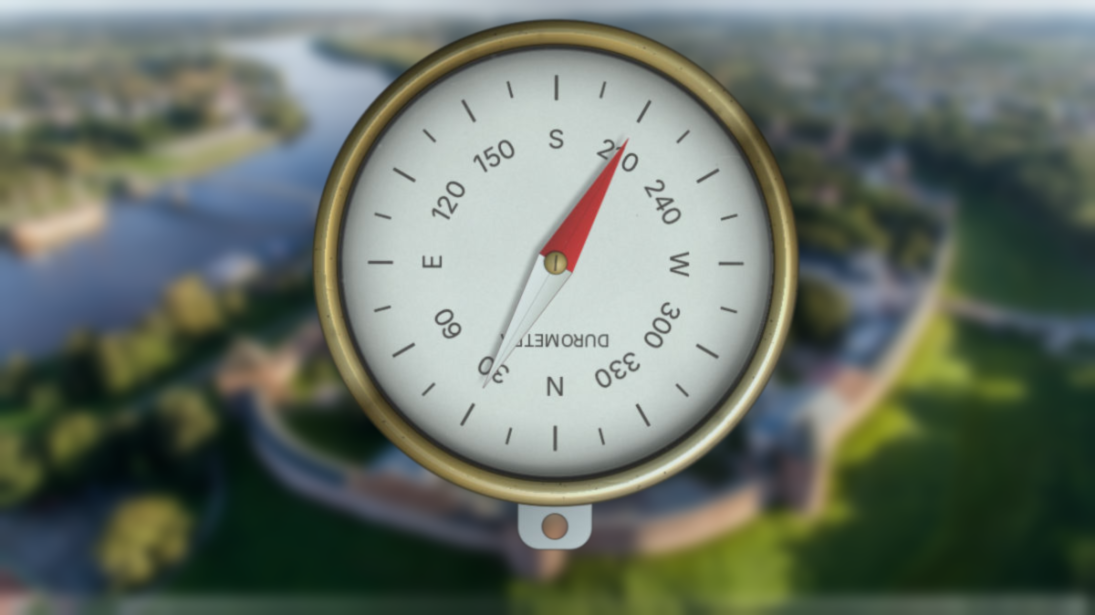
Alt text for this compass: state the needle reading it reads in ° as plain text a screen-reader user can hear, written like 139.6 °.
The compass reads 210 °
